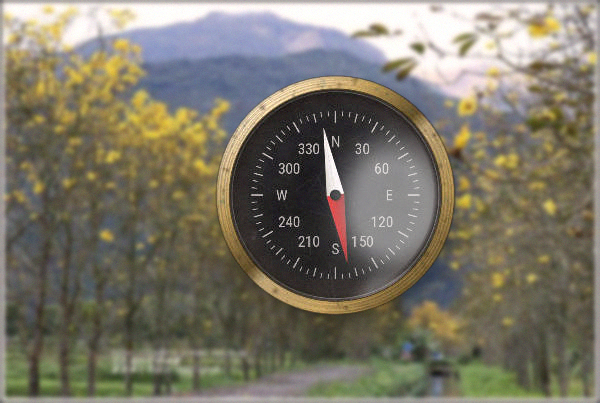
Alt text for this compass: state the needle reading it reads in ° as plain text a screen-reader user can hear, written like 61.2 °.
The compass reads 170 °
